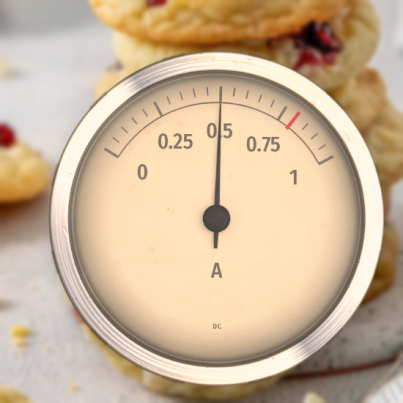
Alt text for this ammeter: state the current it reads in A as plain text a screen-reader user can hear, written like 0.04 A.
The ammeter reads 0.5 A
